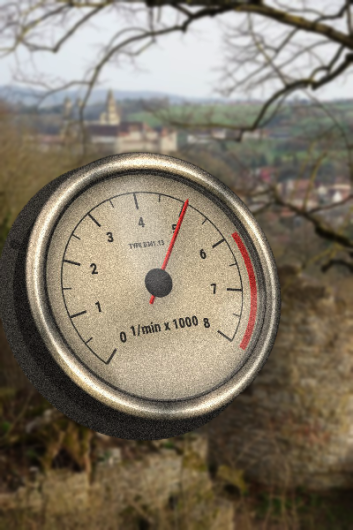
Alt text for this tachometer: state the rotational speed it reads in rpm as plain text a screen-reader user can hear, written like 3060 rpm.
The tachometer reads 5000 rpm
